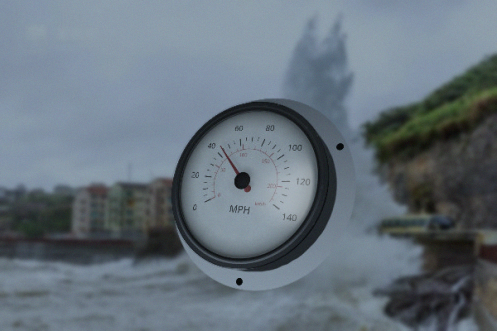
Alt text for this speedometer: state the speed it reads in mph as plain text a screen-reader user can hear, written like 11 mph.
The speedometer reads 45 mph
